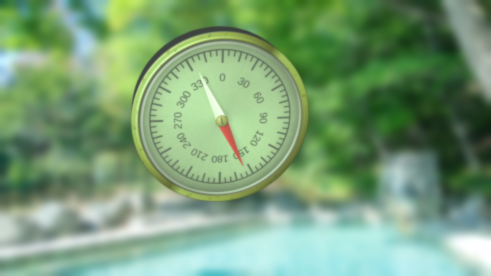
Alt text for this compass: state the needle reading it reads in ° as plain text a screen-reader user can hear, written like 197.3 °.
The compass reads 155 °
